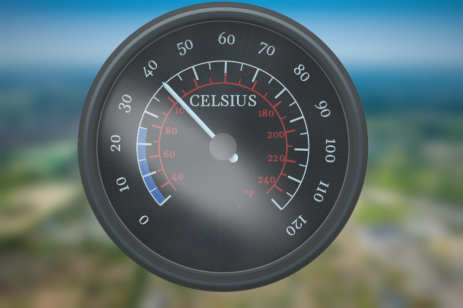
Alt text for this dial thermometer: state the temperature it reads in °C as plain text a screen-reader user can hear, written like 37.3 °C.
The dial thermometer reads 40 °C
